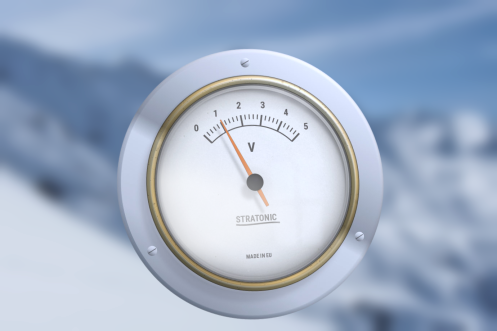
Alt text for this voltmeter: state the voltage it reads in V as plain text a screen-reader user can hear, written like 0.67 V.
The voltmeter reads 1 V
